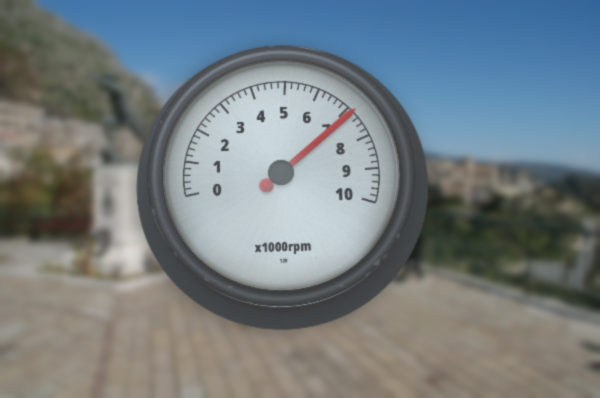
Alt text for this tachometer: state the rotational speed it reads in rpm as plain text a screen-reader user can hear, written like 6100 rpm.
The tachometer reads 7200 rpm
